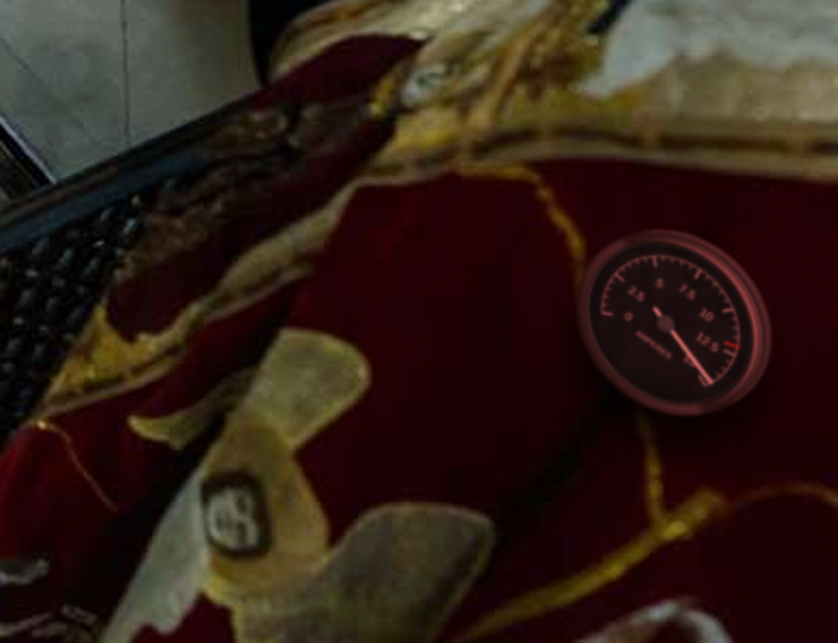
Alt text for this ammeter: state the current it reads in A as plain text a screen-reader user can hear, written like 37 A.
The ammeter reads 14.5 A
